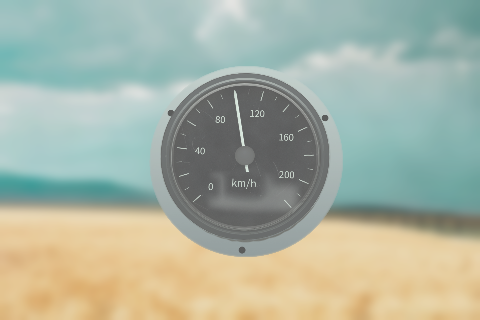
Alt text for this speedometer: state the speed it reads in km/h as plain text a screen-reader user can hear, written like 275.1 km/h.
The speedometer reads 100 km/h
